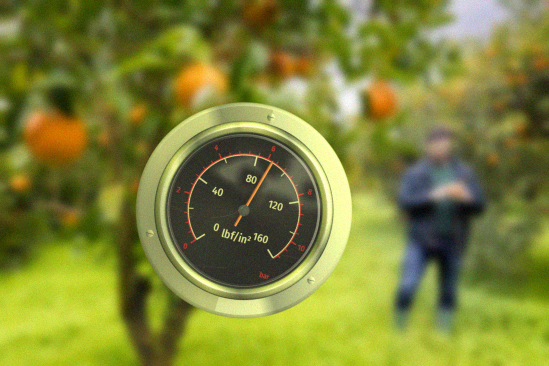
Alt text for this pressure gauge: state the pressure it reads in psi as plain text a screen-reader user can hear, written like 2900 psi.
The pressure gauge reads 90 psi
